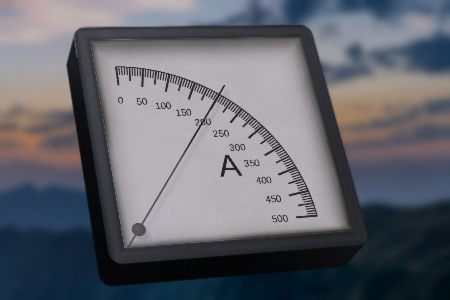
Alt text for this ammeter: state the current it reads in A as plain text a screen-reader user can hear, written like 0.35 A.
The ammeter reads 200 A
